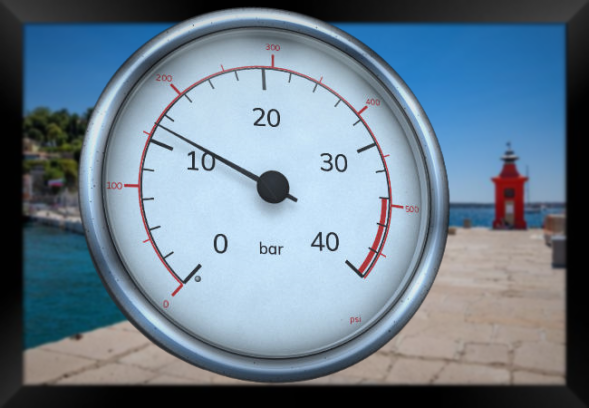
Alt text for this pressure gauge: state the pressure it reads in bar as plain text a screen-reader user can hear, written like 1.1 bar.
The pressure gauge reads 11 bar
